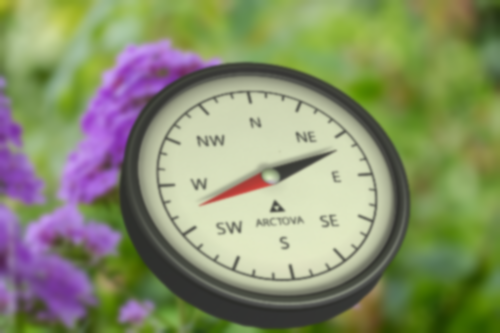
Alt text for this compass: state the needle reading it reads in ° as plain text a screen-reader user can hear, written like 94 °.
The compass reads 250 °
